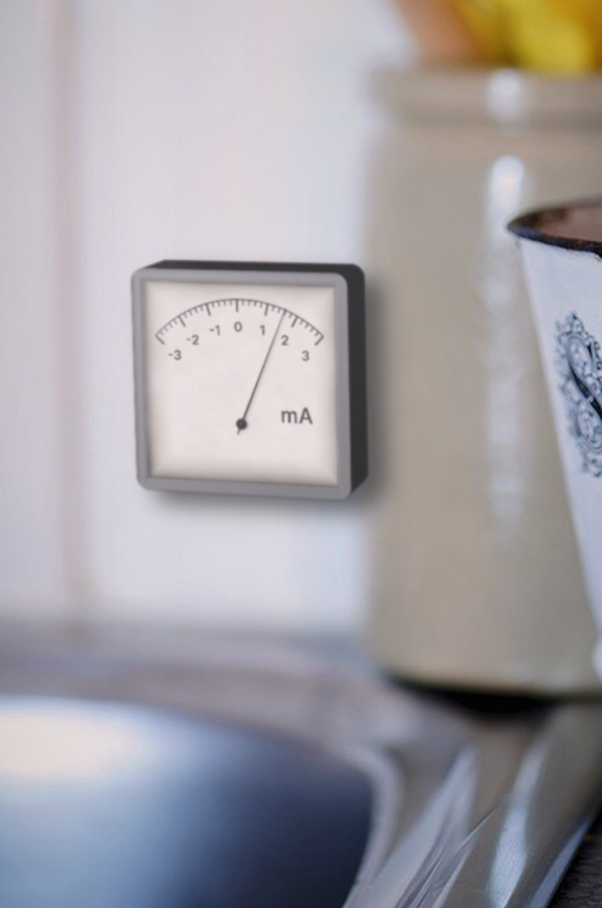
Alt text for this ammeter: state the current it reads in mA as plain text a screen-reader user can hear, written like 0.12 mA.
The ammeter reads 1.6 mA
